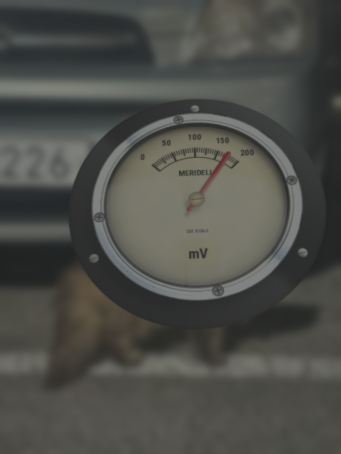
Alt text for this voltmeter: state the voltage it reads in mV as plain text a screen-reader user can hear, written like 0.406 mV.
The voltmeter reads 175 mV
